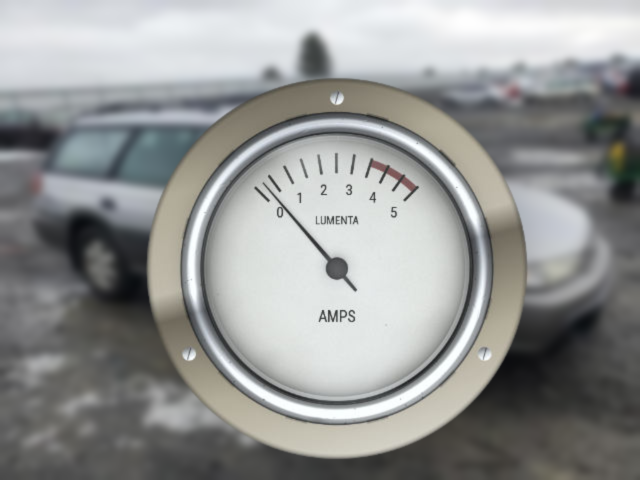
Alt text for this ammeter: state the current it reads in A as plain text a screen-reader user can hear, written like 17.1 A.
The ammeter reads 0.25 A
